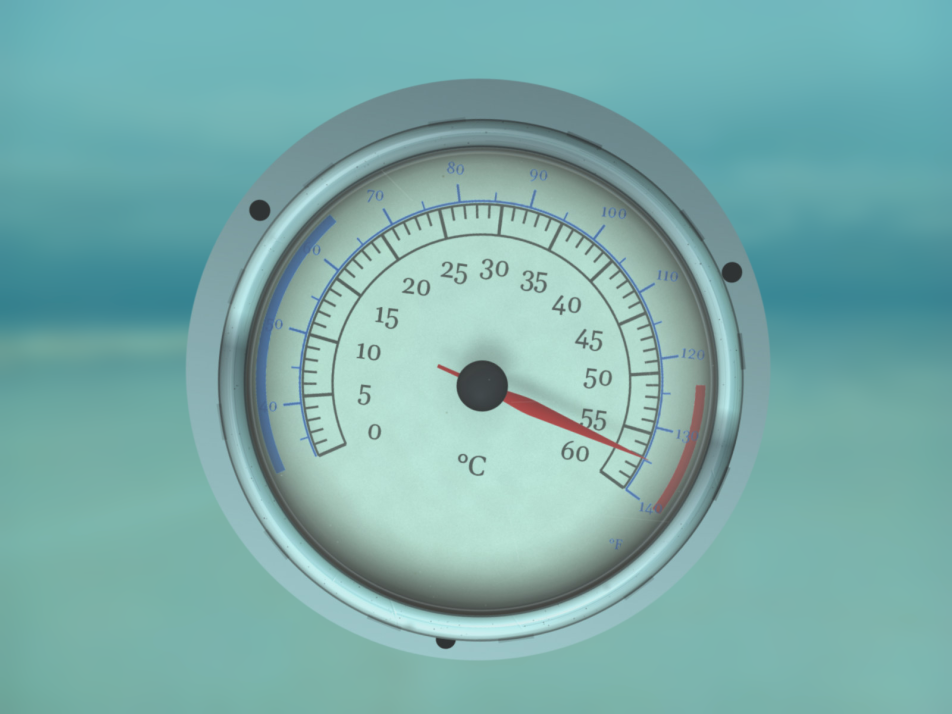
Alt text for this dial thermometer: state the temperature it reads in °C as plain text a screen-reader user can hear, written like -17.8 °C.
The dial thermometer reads 57 °C
